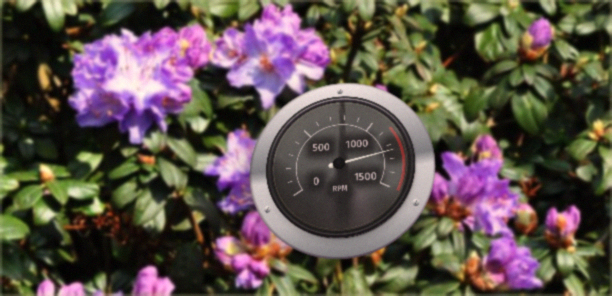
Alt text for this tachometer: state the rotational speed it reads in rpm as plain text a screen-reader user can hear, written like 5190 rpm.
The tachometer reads 1250 rpm
